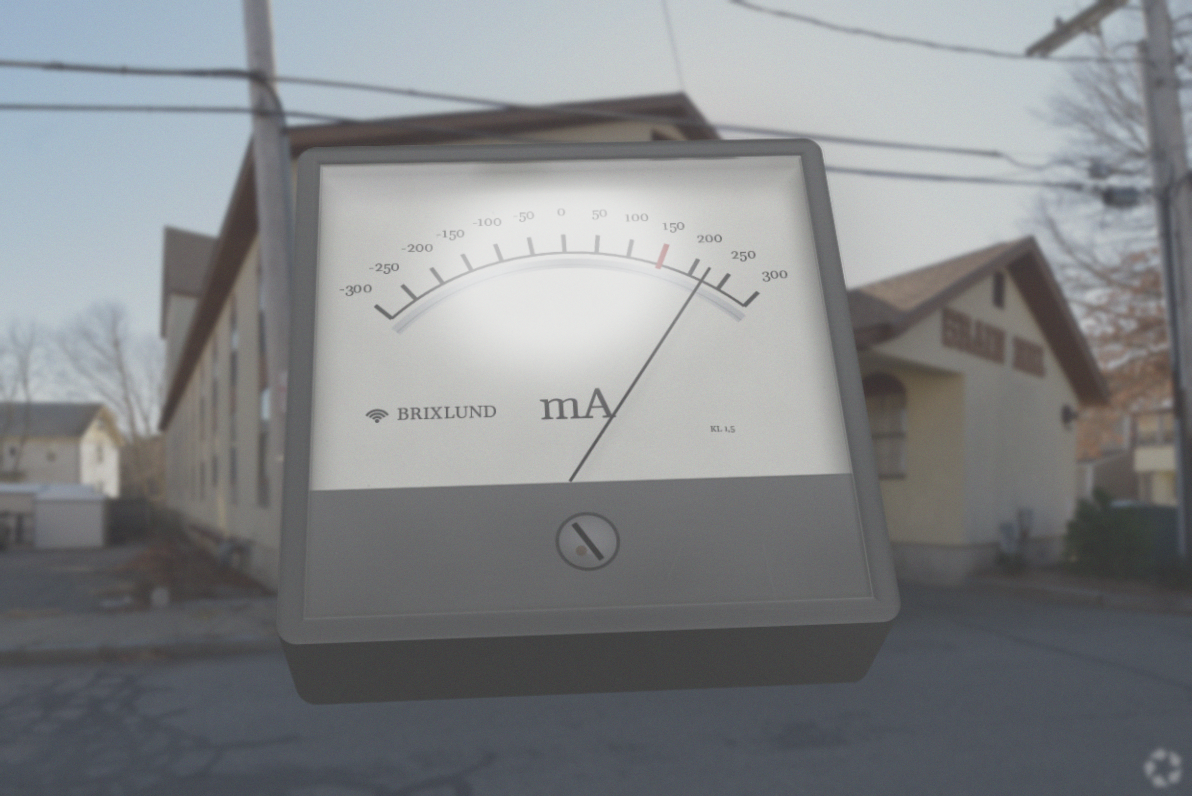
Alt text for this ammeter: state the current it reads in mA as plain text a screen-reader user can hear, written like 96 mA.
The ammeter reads 225 mA
